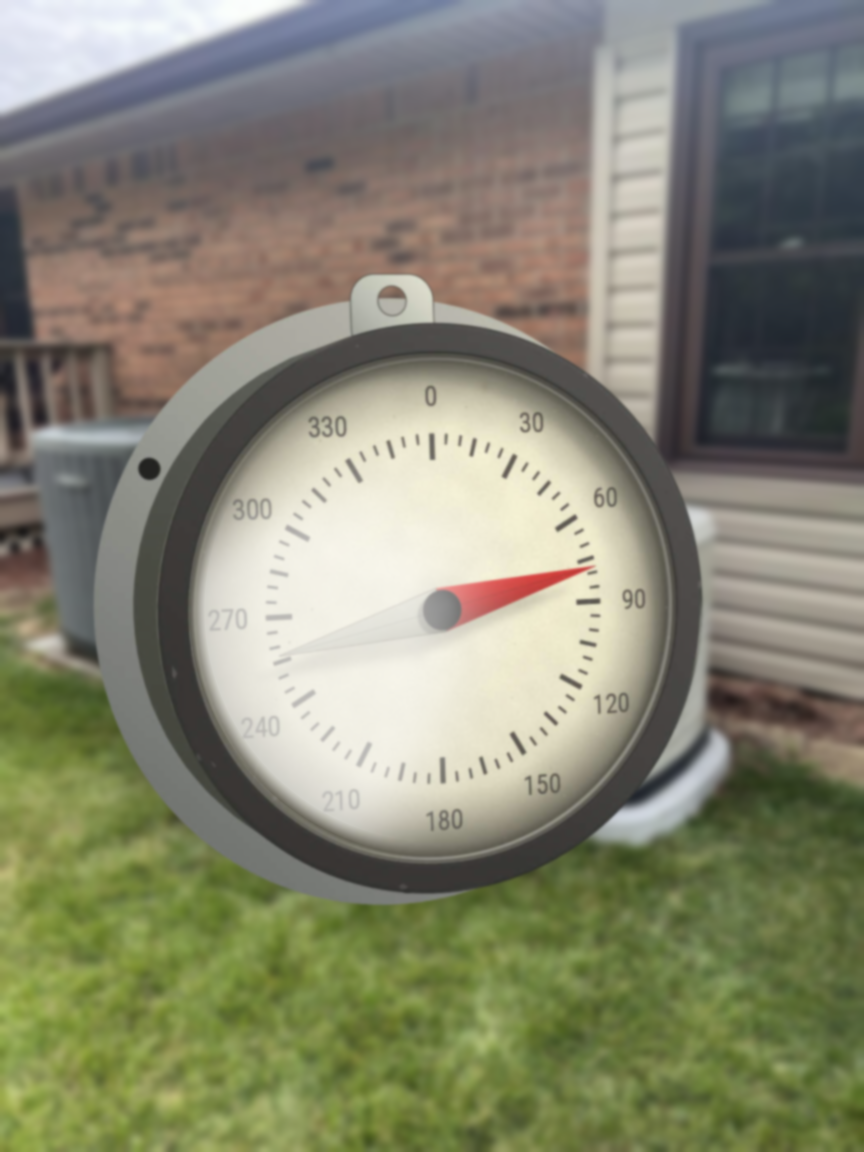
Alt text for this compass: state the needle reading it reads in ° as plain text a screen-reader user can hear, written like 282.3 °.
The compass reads 77.5 °
